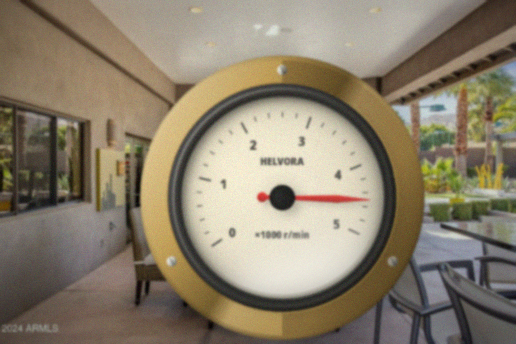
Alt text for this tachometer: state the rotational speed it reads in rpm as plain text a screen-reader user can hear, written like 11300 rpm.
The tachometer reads 4500 rpm
